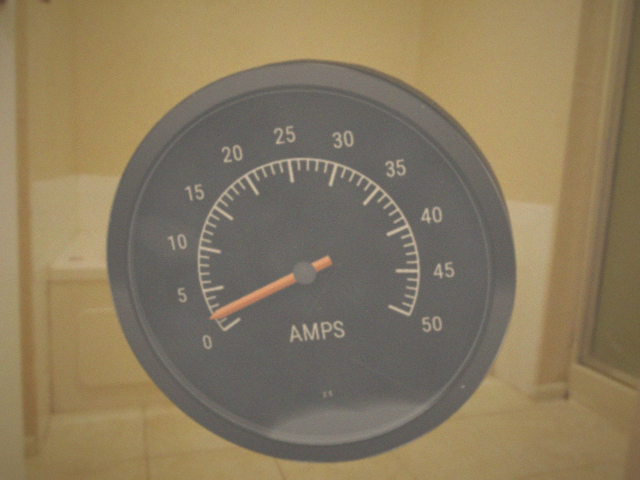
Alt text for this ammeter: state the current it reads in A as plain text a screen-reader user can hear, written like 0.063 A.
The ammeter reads 2 A
